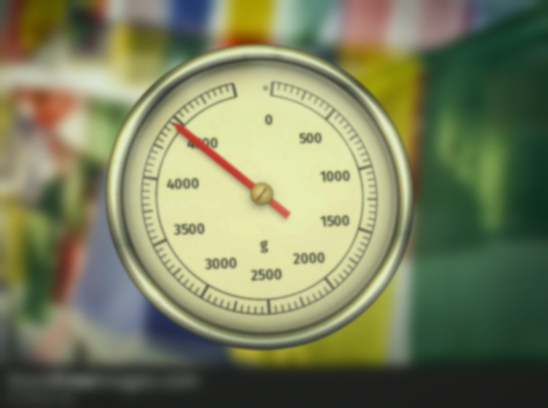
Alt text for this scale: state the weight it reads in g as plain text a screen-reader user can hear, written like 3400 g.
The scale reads 4450 g
